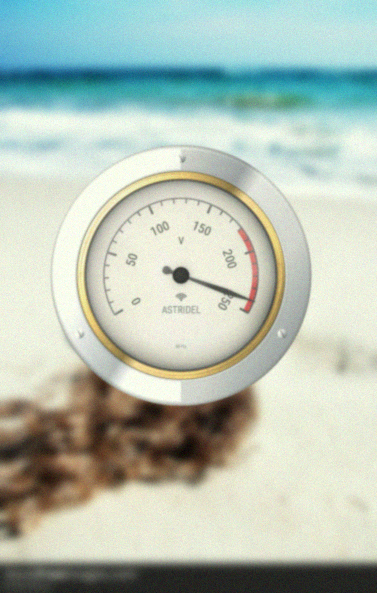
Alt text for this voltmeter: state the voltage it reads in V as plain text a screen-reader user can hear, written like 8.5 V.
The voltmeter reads 240 V
